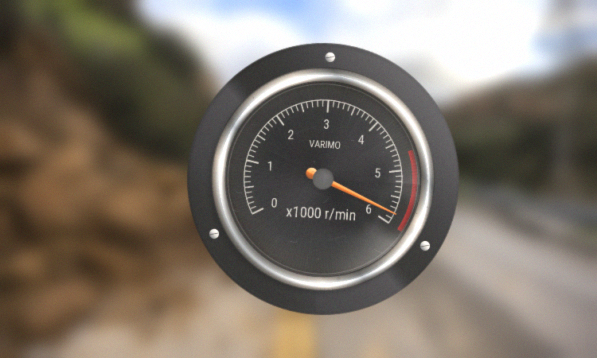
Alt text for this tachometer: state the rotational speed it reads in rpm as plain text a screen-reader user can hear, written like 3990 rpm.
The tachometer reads 5800 rpm
